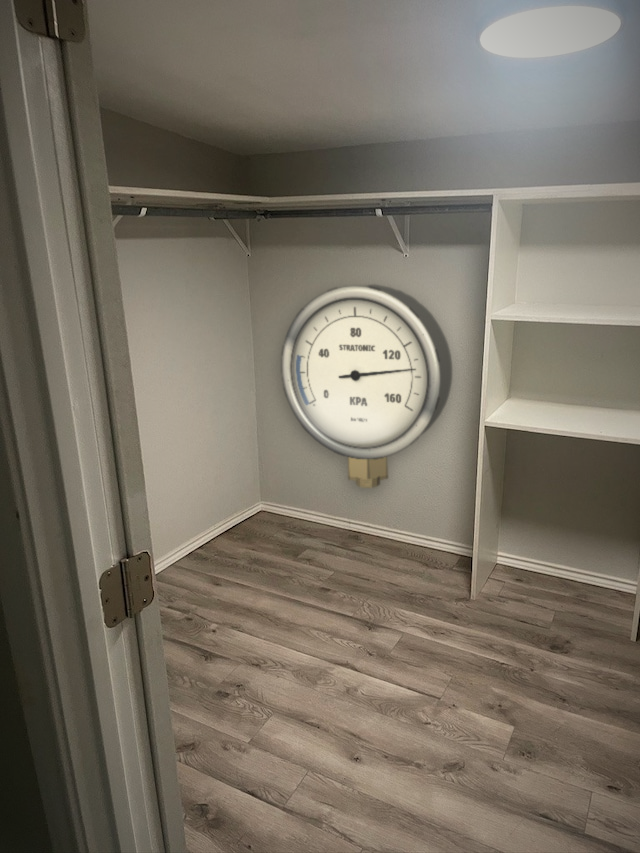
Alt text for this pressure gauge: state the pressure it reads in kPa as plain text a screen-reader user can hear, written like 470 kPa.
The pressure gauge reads 135 kPa
